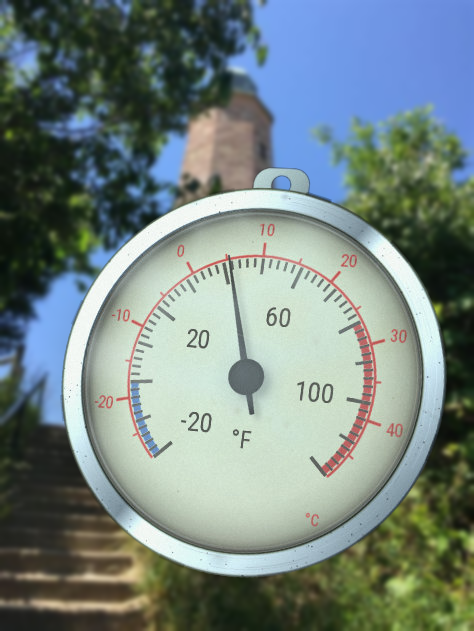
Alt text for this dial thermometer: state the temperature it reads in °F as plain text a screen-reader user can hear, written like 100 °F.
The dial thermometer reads 42 °F
